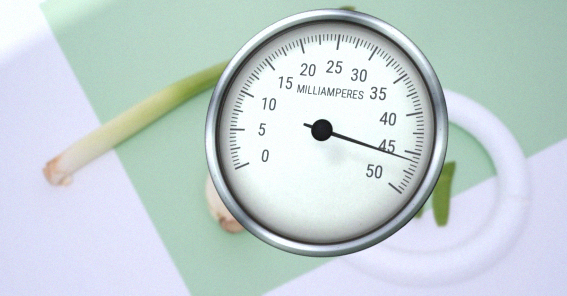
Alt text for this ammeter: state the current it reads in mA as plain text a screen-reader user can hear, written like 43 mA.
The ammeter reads 46 mA
